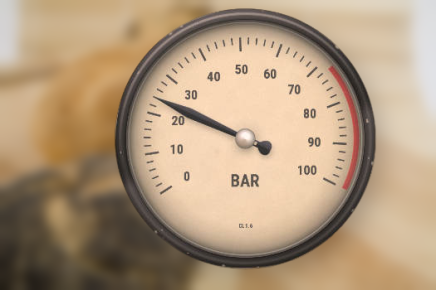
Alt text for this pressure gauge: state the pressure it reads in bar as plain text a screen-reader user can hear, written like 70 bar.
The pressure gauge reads 24 bar
